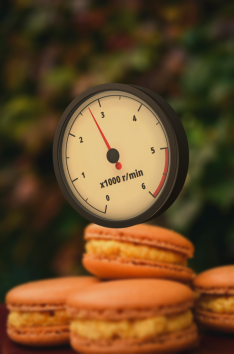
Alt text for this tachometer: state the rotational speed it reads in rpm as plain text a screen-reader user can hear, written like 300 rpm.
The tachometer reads 2750 rpm
